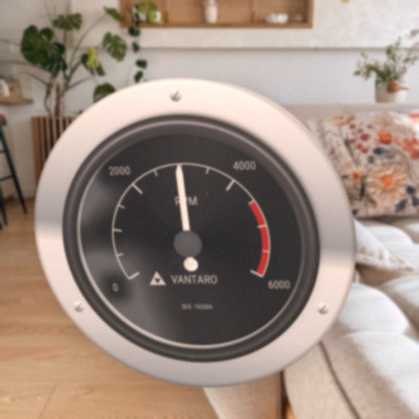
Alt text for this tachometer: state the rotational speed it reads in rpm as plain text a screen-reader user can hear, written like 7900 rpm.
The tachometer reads 3000 rpm
